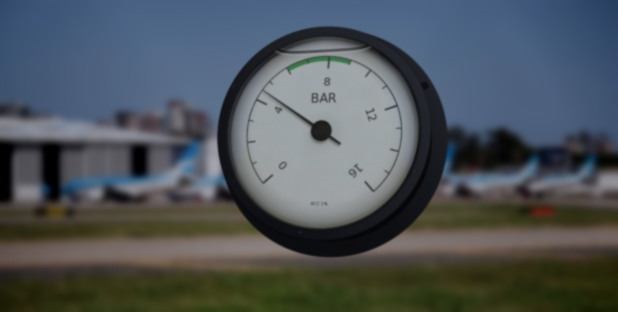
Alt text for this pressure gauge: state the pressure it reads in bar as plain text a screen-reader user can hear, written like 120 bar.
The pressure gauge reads 4.5 bar
